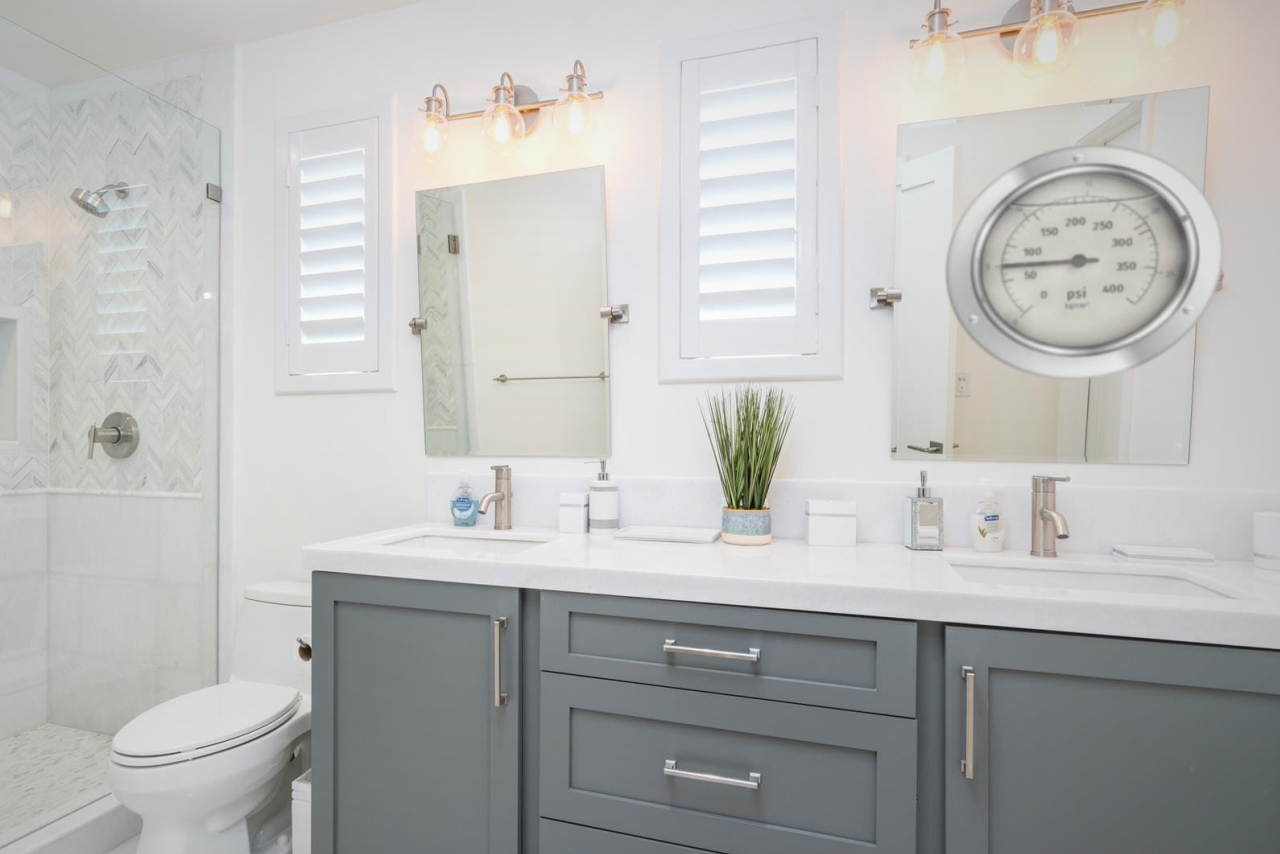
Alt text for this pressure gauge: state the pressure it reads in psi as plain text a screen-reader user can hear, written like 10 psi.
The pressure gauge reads 70 psi
